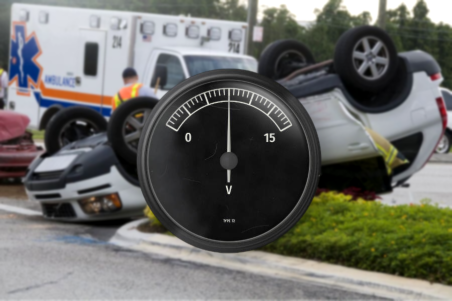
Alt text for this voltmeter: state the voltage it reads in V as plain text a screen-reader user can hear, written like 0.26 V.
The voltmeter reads 7.5 V
